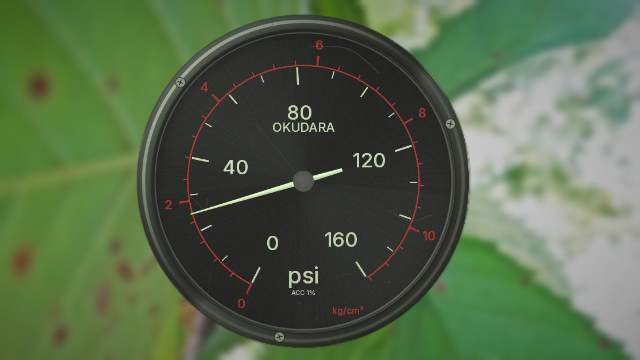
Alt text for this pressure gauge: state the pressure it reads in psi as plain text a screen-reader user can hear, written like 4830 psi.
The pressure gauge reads 25 psi
